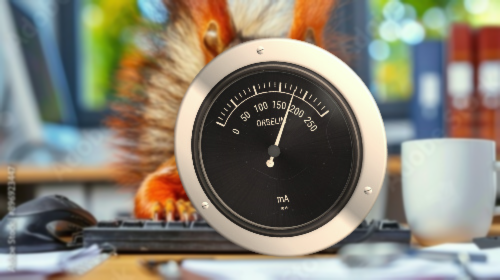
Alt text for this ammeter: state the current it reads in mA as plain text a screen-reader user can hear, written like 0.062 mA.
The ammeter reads 180 mA
